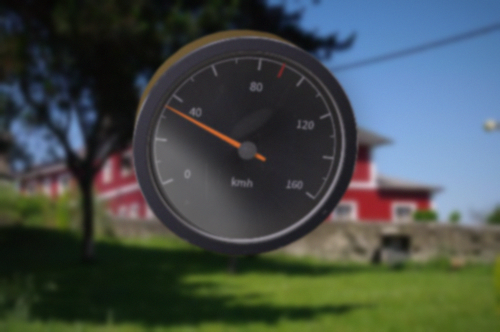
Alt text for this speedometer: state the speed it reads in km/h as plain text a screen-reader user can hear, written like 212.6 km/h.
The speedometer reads 35 km/h
